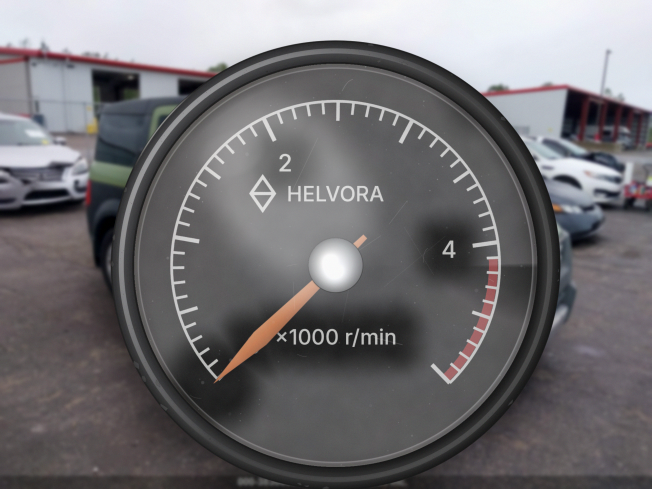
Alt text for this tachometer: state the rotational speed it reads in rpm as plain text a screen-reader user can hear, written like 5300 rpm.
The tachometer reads 0 rpm
